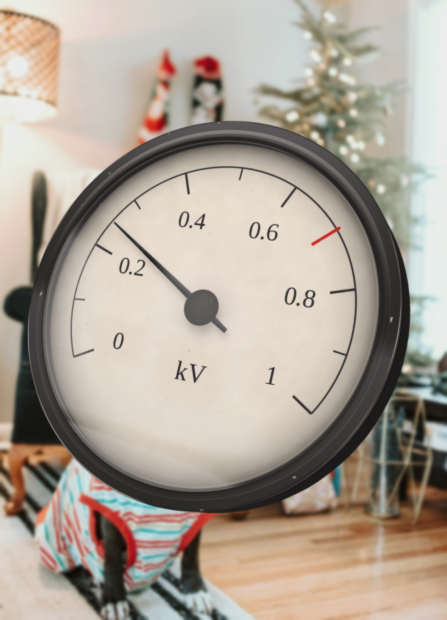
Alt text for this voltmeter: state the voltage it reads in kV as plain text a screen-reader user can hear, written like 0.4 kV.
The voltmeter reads 0.25 kV
